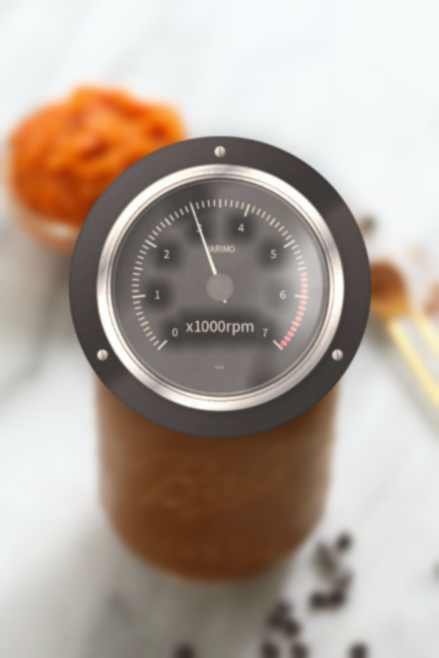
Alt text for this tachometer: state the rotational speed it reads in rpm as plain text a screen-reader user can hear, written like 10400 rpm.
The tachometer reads 3000 rpm
